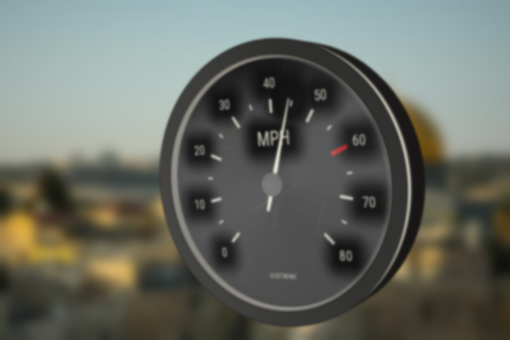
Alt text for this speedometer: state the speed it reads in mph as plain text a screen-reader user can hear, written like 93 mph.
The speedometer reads 45 mph
